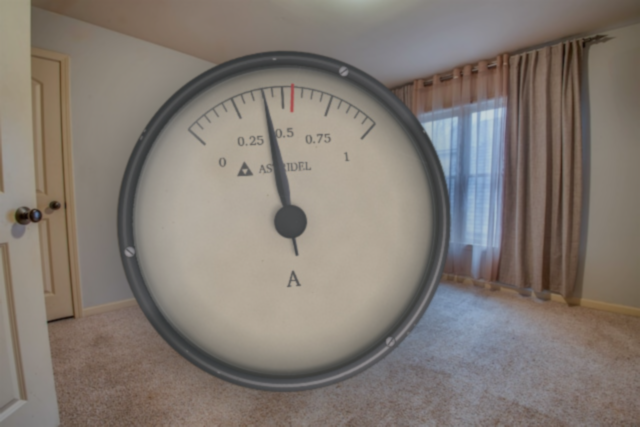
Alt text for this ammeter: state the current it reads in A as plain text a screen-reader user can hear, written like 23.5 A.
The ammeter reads 0.4 A
